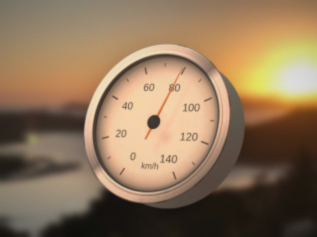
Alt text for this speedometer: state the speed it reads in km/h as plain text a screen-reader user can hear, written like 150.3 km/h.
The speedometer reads 80 km/h
